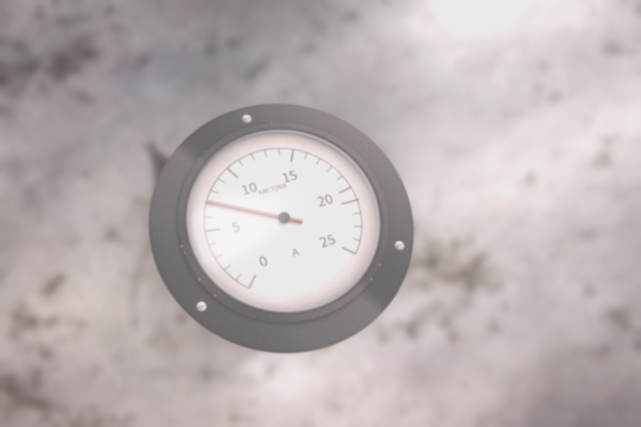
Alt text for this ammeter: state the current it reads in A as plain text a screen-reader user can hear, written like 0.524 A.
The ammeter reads 7 A
